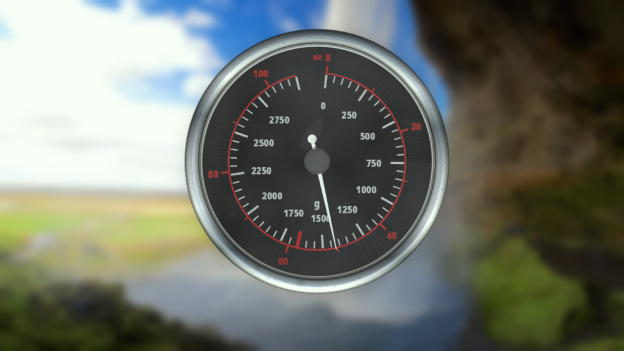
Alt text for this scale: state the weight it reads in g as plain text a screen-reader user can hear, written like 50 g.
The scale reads 1425 g
